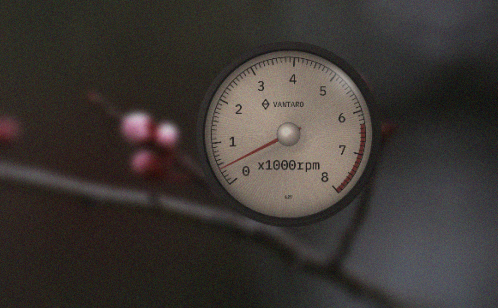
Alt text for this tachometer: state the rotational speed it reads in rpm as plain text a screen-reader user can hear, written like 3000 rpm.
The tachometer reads 400 rpm
